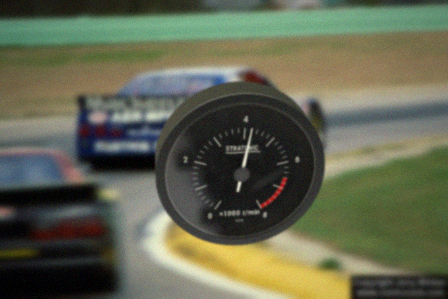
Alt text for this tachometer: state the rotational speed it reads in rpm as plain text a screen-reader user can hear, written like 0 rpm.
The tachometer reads 4200 rpm
